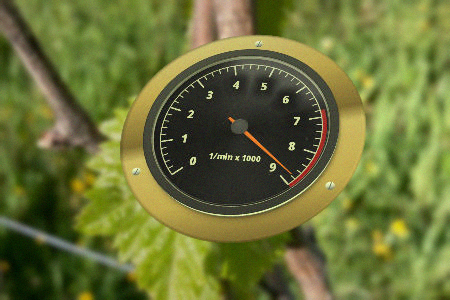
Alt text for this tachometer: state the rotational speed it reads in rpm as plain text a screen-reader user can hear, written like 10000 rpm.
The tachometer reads 8800 rpm
